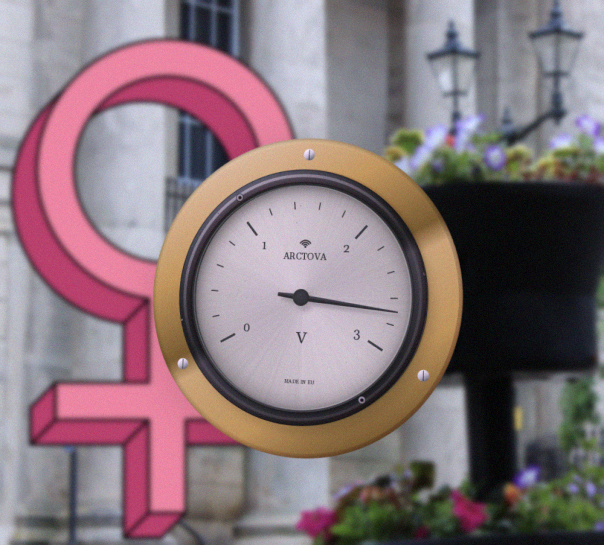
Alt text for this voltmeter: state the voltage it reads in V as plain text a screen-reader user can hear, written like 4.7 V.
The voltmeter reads 2.7 V
